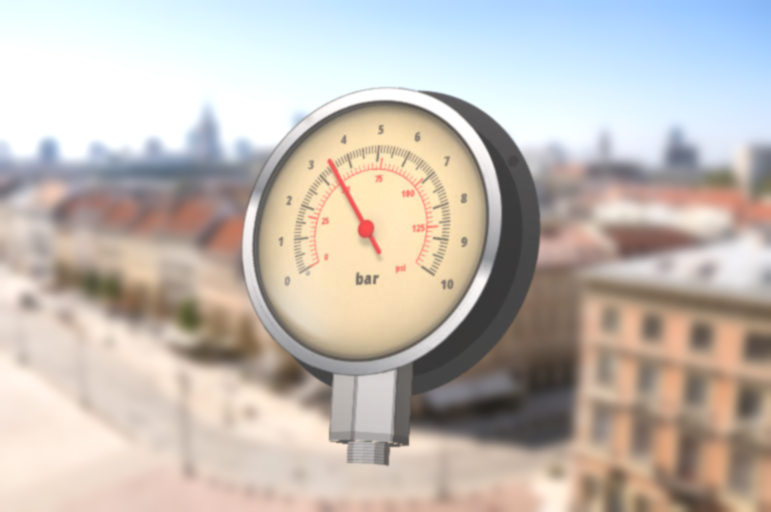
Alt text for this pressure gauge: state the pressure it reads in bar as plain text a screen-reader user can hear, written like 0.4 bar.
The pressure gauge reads 3.5 bar
